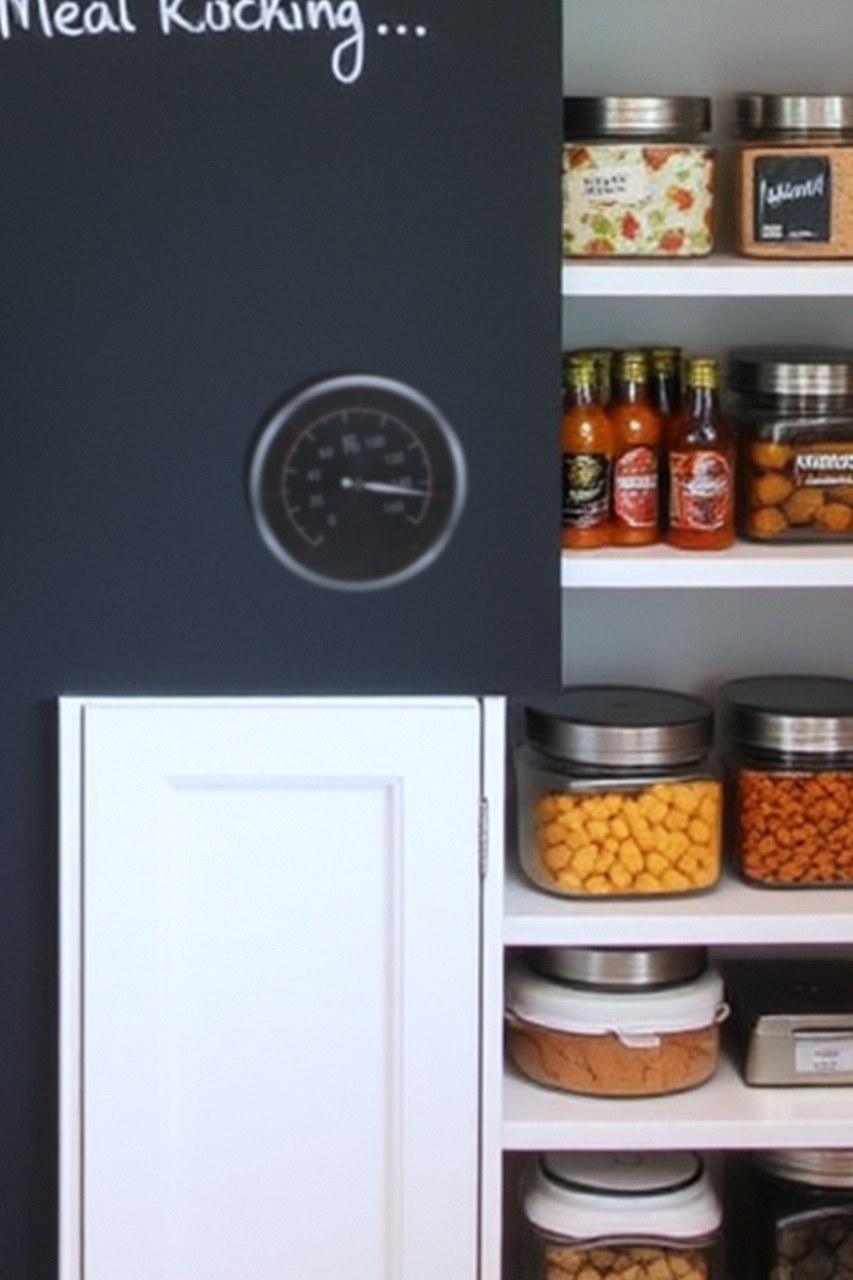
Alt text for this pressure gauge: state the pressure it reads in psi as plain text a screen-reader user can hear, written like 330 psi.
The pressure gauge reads 145 psi
